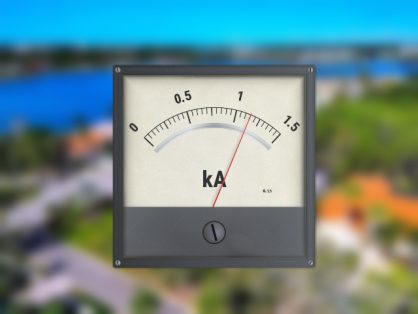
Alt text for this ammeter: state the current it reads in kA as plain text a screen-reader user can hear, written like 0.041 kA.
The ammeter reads 1.15 kA
